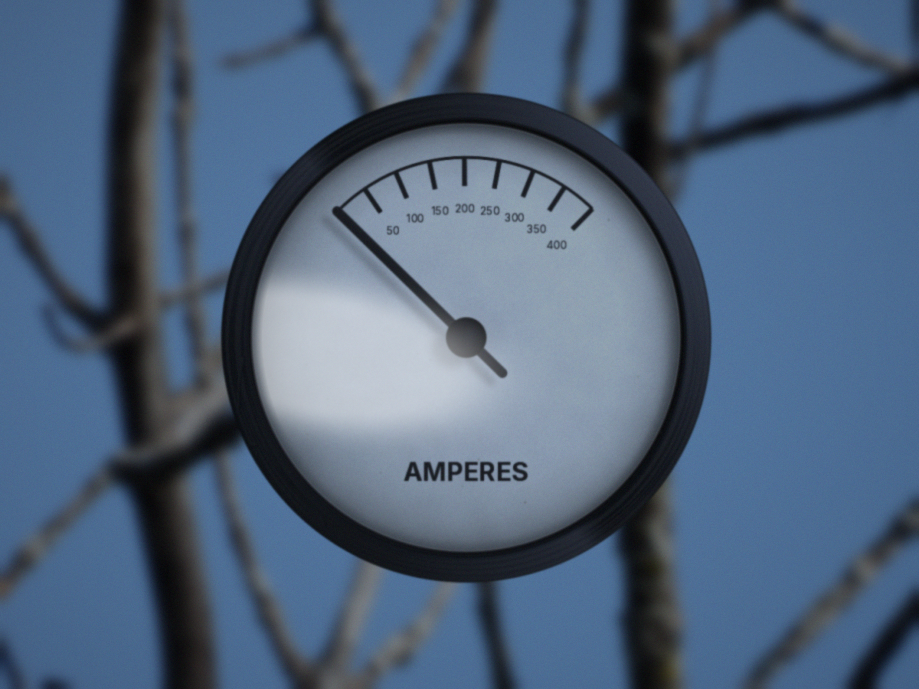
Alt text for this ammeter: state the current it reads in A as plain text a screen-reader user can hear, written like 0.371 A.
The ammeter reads 0 A
